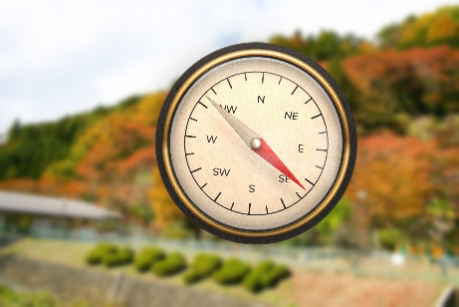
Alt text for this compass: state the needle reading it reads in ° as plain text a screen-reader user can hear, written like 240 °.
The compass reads 127.5 °
